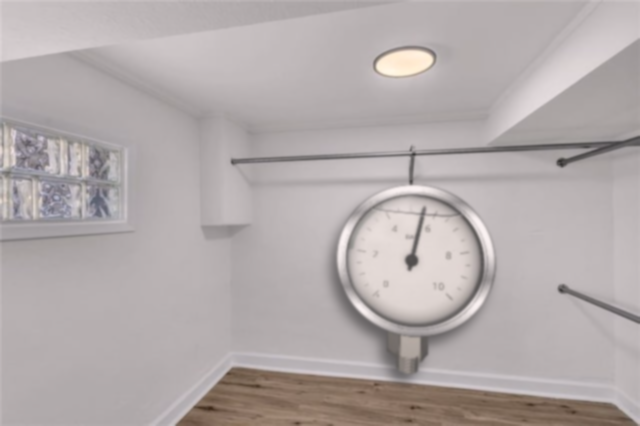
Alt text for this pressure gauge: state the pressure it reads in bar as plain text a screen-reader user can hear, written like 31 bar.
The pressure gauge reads 5.5 bar
